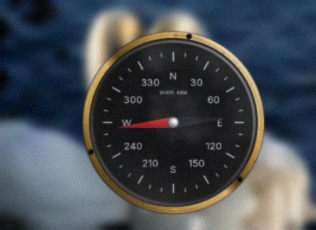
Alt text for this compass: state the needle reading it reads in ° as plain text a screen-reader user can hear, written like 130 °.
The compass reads 265 °
